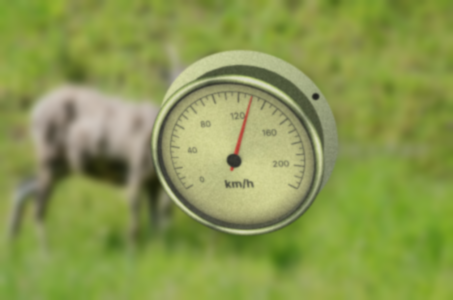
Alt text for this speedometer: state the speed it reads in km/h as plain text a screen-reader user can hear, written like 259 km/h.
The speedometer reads 130 km/h
